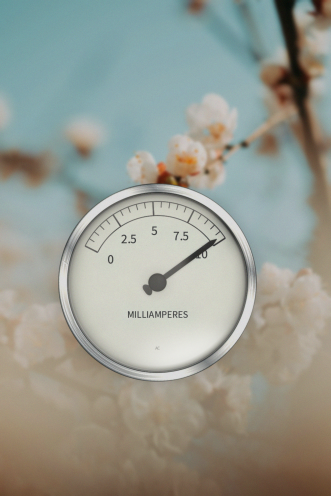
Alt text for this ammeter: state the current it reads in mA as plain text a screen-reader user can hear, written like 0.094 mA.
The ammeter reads 9.75 mA
